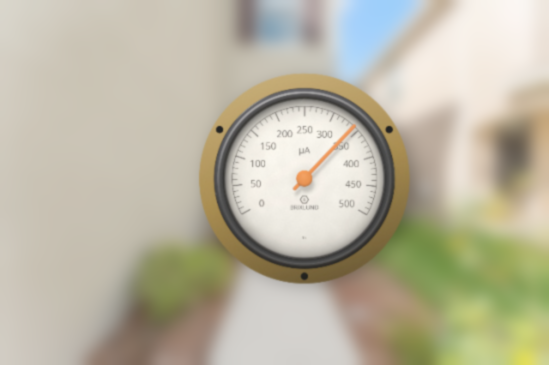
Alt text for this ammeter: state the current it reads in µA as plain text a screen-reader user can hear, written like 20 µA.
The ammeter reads 340 µA
